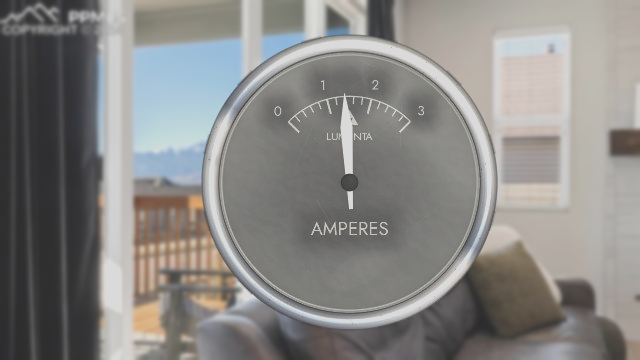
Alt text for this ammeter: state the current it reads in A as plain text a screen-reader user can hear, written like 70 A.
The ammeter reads 1.4 A
